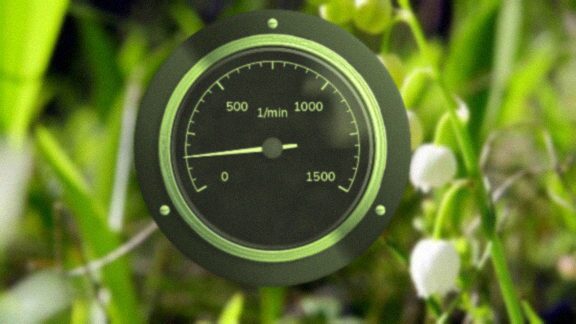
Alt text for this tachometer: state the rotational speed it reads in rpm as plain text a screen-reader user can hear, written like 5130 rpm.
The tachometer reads 150 rpm
